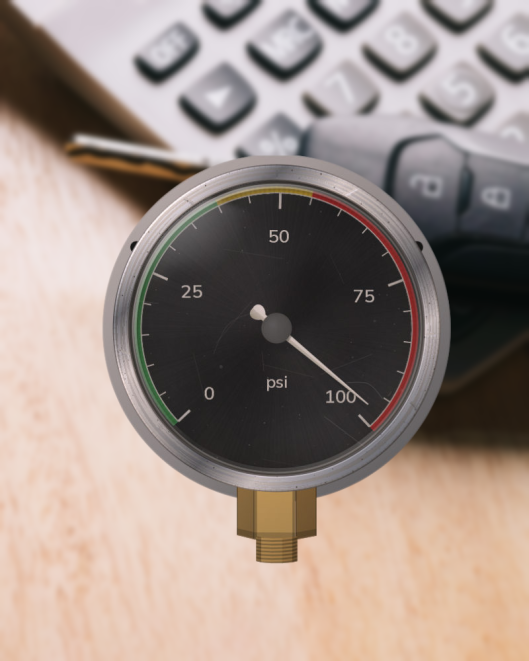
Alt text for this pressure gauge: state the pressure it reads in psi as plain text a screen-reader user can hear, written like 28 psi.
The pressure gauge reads 97.5 psi
